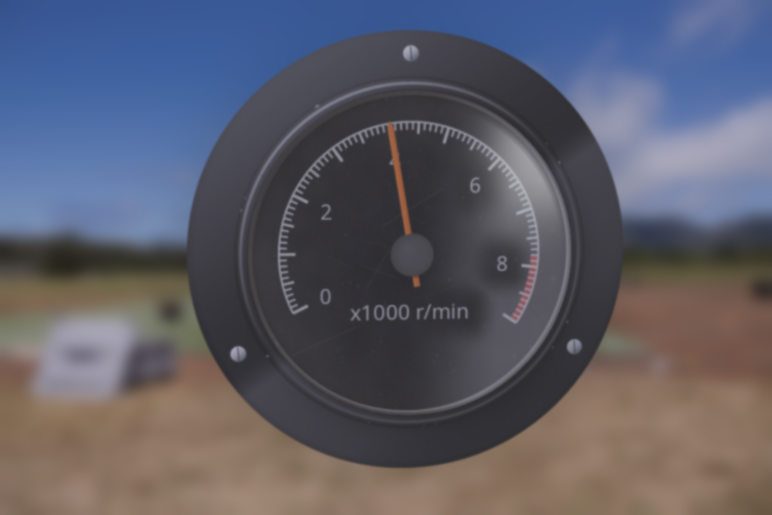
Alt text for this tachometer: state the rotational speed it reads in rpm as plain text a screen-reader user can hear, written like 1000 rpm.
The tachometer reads 4000 rpm
